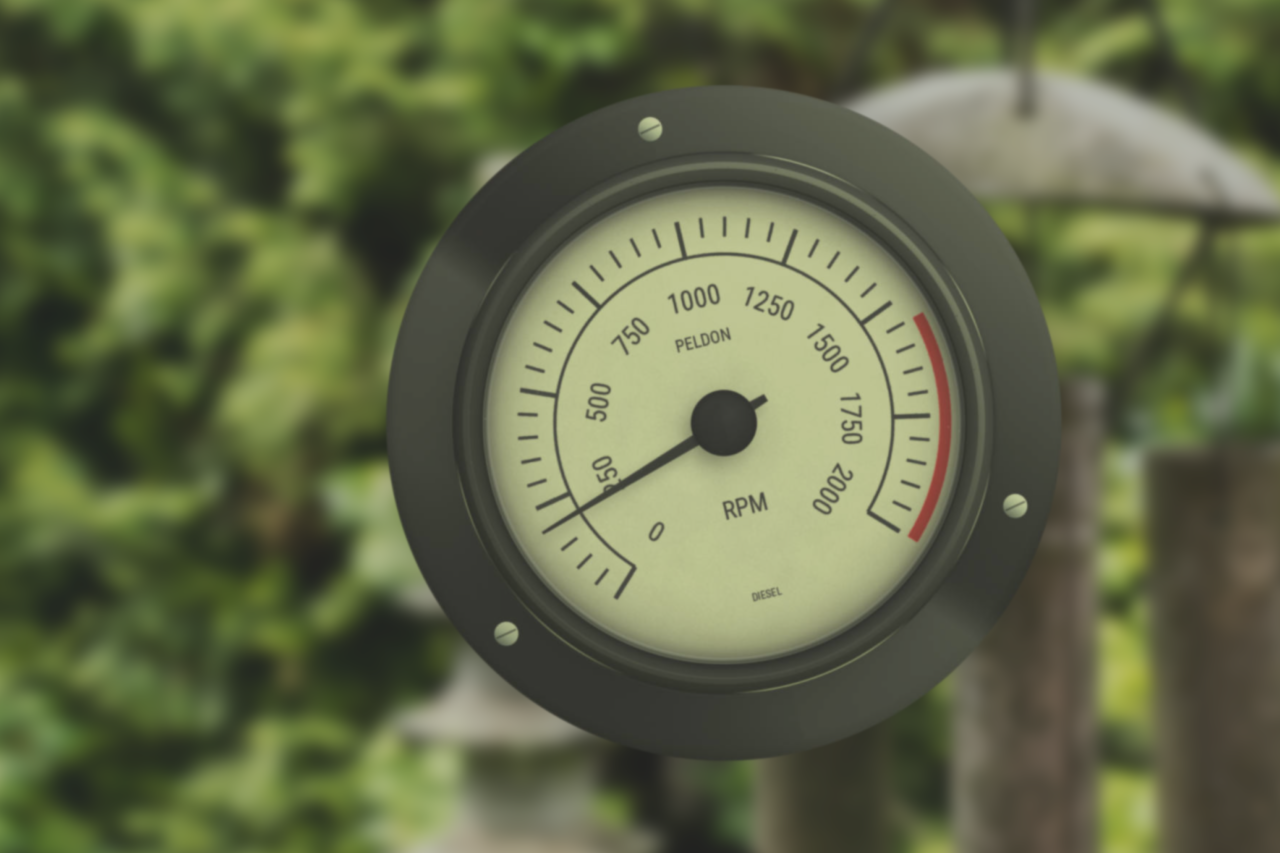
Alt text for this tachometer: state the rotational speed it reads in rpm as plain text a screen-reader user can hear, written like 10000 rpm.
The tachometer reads 200 rpm
